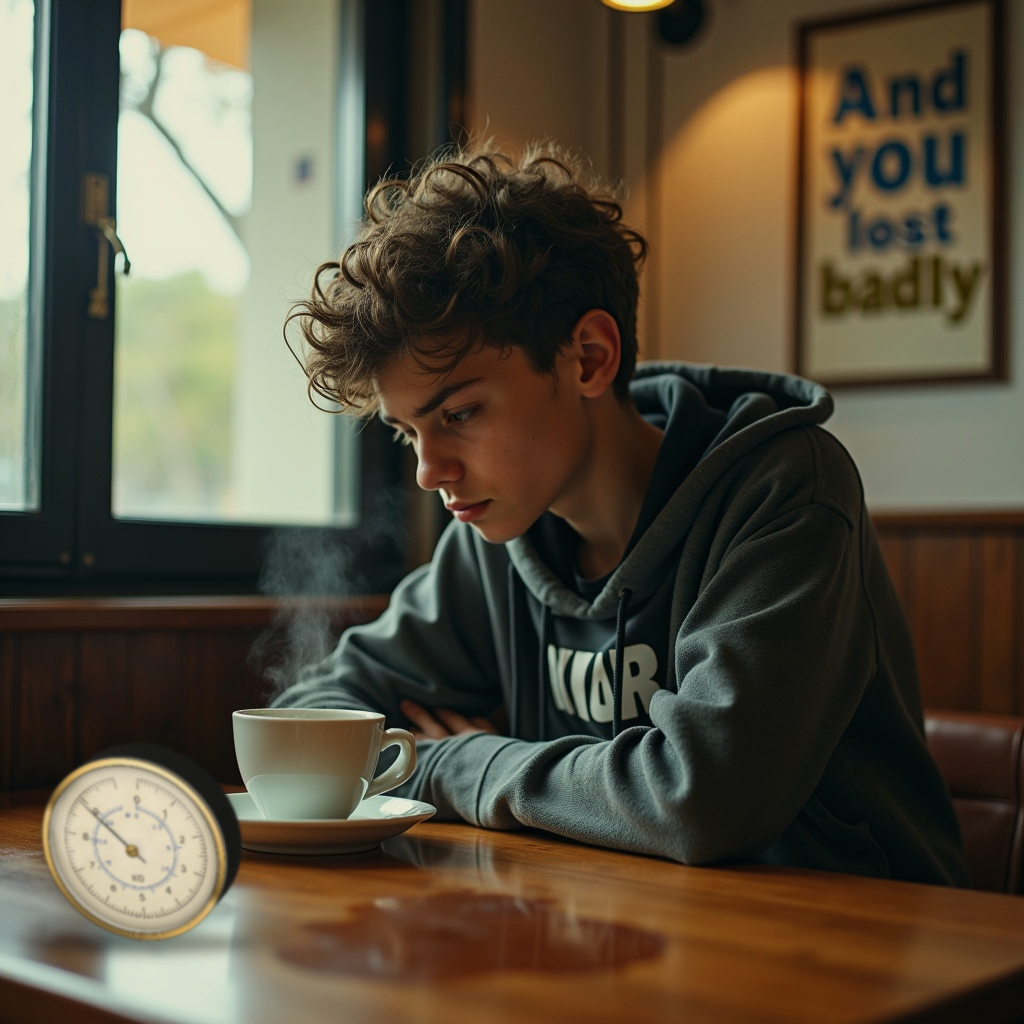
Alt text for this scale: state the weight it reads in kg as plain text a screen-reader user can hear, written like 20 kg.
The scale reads 9 kg
